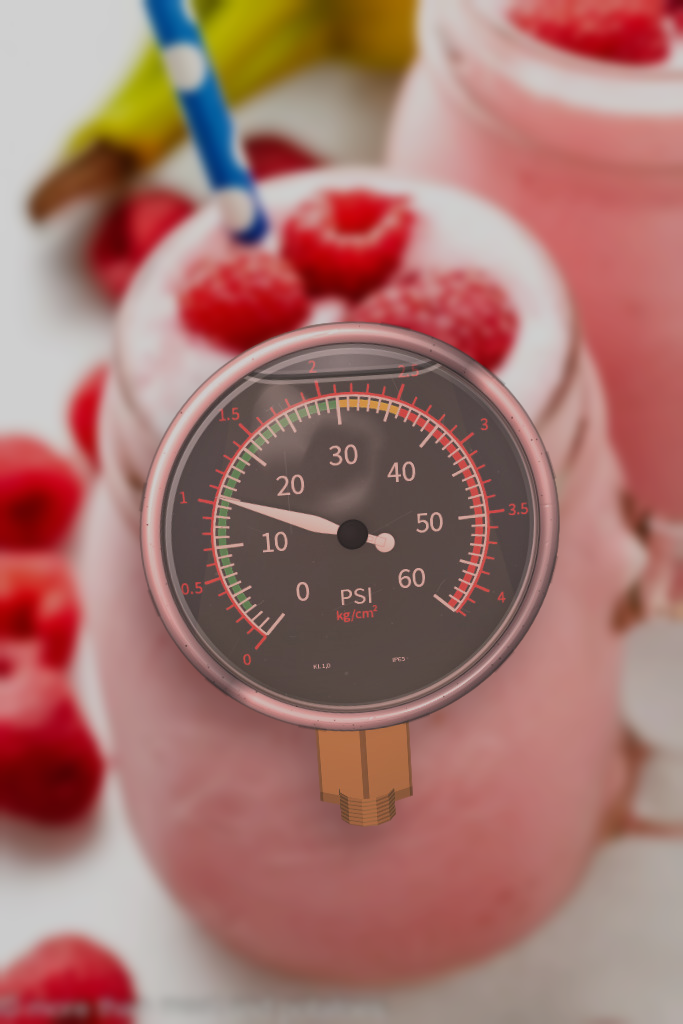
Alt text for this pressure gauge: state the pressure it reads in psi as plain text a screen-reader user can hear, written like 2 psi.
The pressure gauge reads 15 psi
